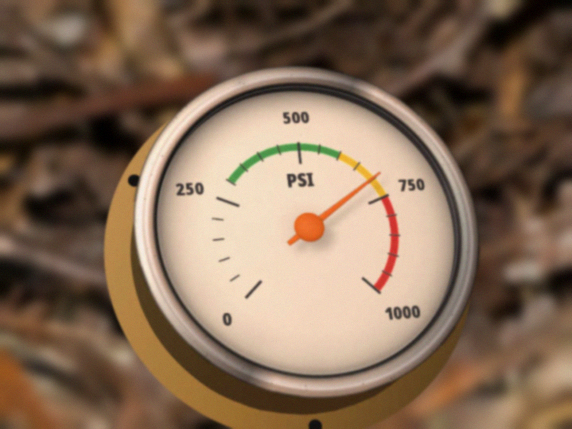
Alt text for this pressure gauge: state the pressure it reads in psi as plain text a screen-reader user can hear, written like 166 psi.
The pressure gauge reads 700 psi
